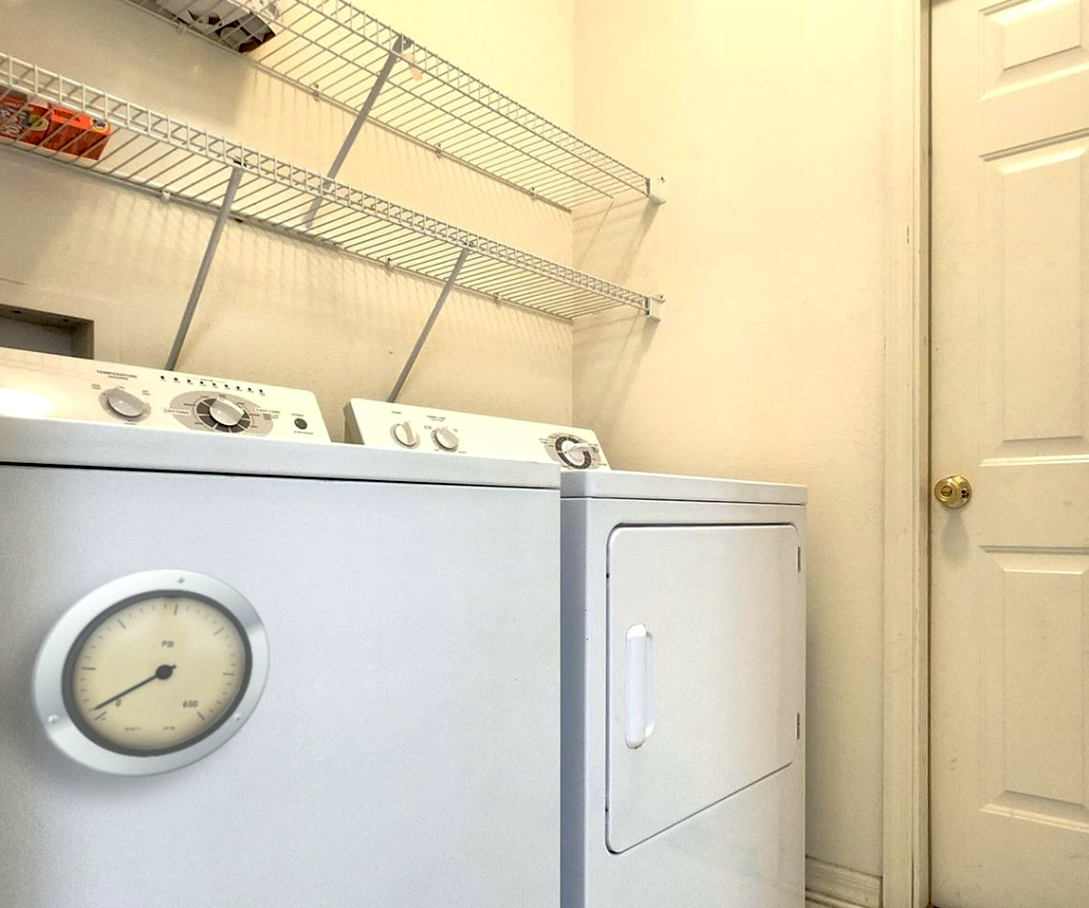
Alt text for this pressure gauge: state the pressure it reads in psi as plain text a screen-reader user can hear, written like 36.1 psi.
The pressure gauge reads 20 psi
